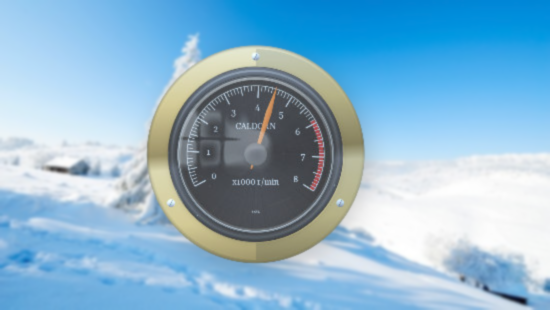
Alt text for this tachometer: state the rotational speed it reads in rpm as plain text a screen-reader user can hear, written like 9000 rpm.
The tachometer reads 4500 rpm
